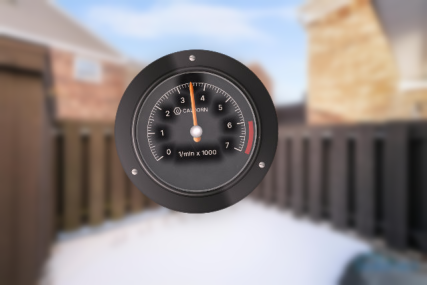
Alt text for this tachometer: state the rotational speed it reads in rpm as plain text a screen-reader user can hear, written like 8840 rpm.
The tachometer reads 3500 rpm
